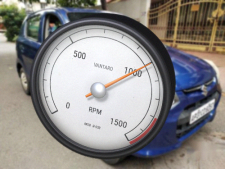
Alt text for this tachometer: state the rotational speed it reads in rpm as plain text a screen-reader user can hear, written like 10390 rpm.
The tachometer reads 1000 rpm
